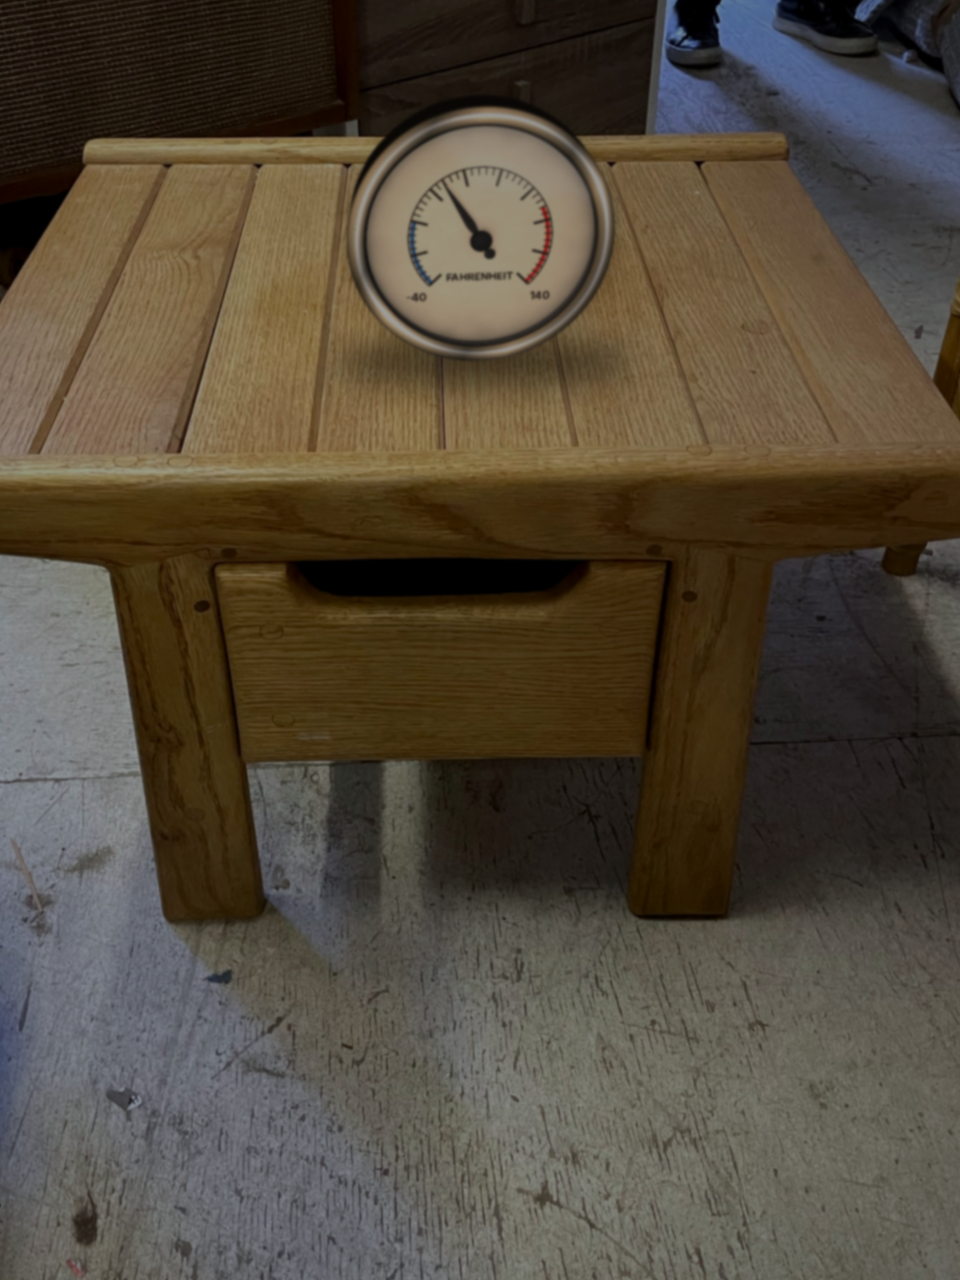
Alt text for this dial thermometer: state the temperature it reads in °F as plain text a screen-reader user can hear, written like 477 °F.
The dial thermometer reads 28 °F
